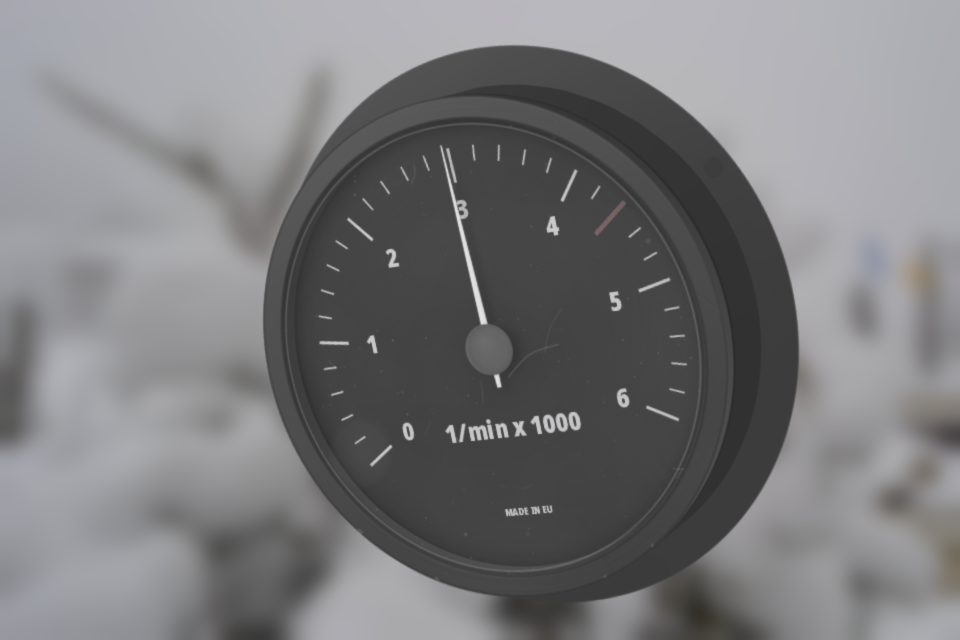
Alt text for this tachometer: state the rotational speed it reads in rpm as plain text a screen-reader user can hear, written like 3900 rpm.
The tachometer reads 3000 rpm
